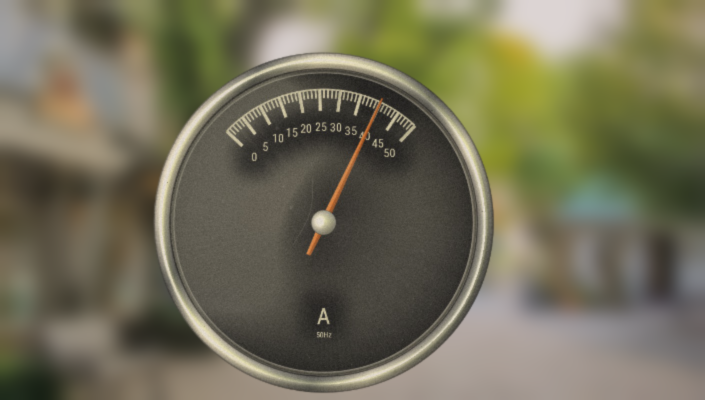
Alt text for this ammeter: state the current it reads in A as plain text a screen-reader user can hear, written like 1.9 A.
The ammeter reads 40 A
